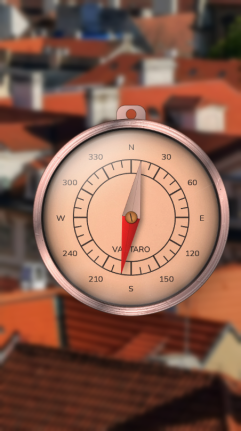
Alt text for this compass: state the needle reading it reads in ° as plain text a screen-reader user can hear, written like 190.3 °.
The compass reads 190 °
